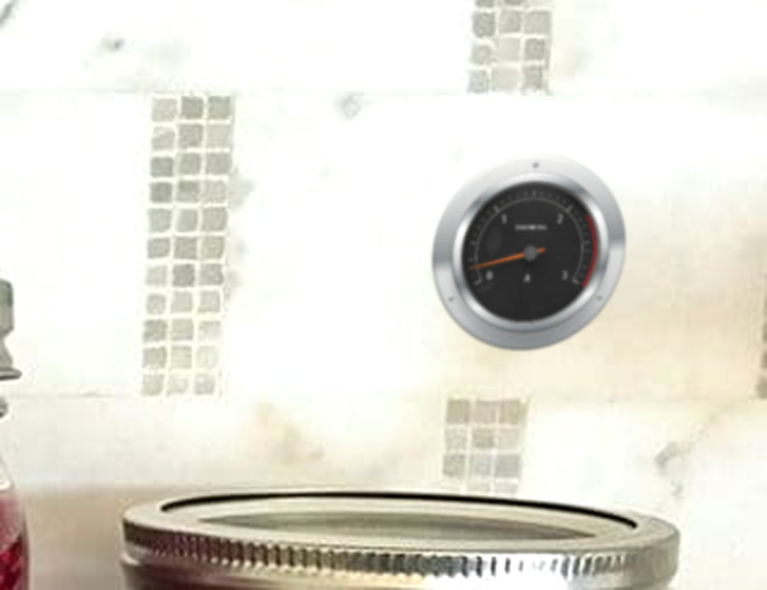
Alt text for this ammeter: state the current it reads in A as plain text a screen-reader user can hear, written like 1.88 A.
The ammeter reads 0.2 A
